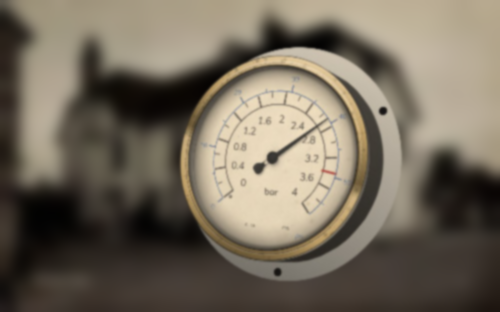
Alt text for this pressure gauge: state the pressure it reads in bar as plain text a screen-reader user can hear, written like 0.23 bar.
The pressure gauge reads 2.7 bar
